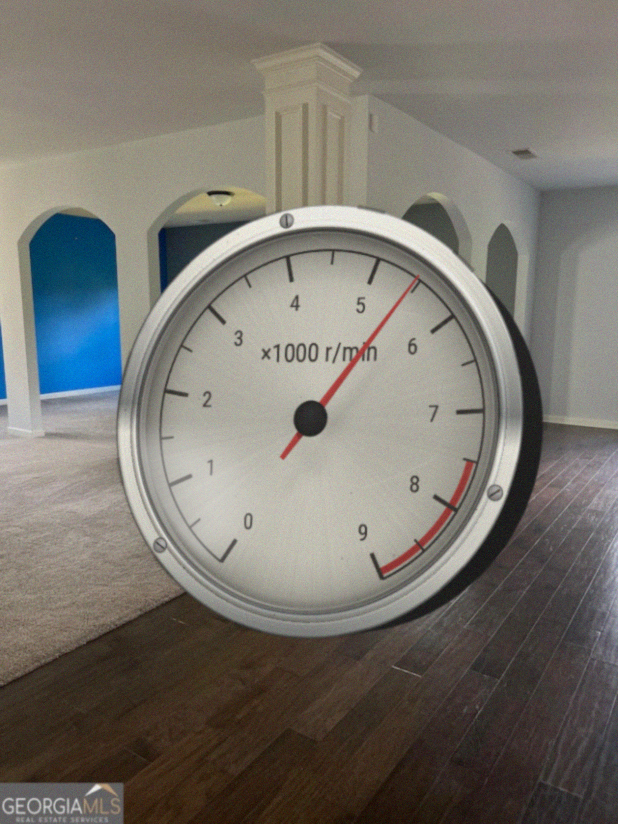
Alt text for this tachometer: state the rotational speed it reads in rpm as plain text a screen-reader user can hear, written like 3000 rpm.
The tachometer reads 5500 rpm
